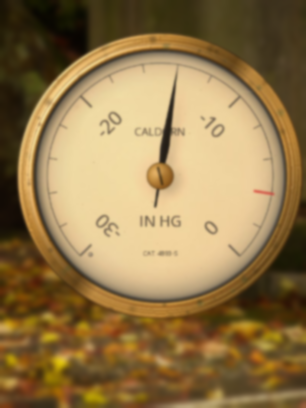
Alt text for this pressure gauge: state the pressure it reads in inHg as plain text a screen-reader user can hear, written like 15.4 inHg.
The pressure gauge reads -14 inHg
